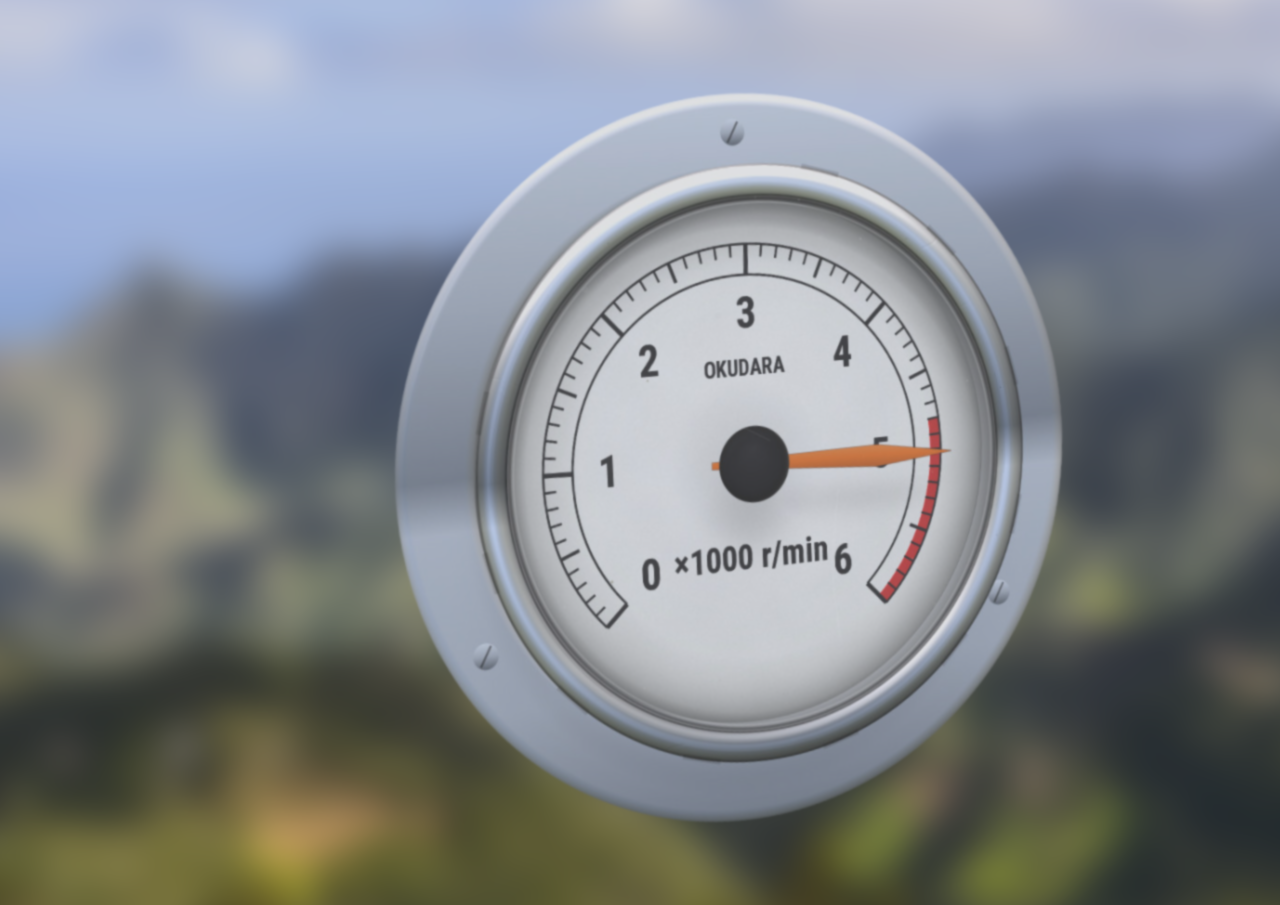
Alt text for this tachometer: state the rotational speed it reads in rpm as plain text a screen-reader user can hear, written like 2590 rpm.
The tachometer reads 5000 rpm
